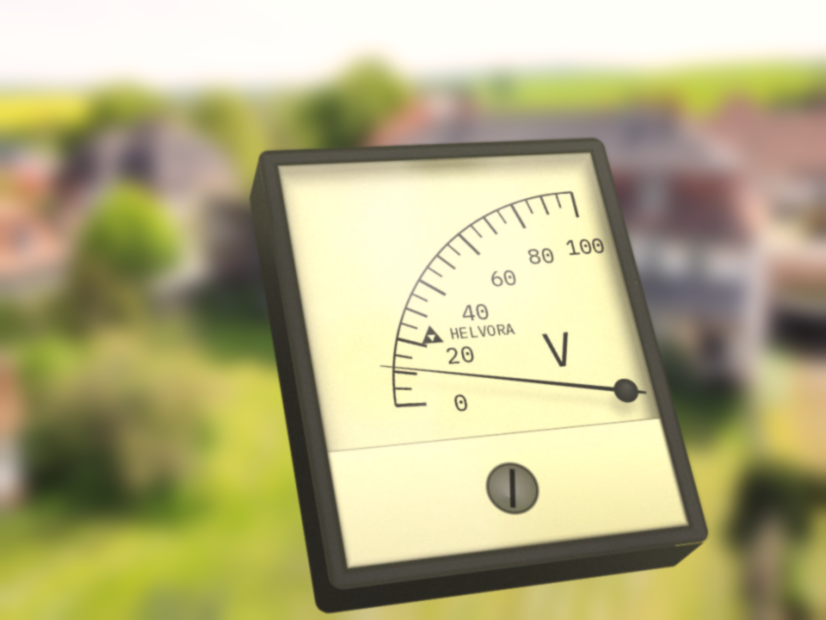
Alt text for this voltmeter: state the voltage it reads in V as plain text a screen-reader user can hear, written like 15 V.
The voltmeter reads 10 V
